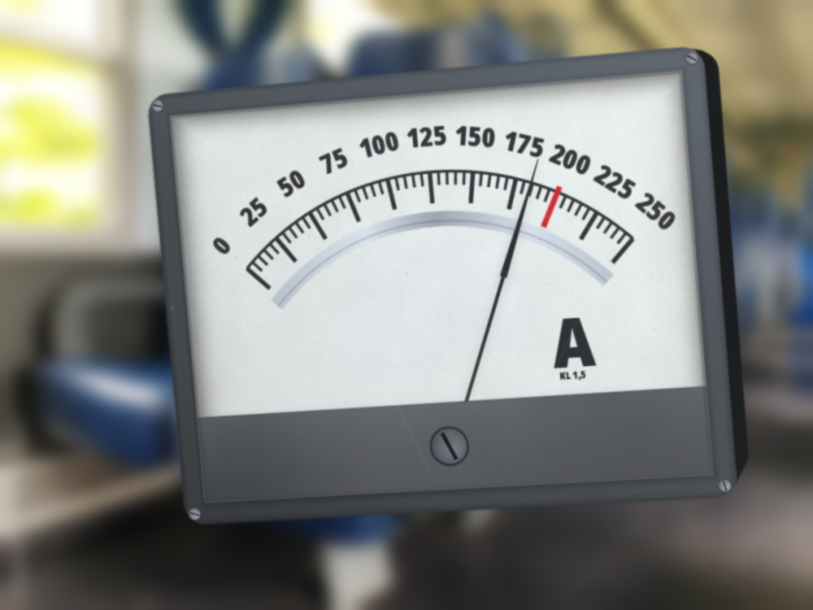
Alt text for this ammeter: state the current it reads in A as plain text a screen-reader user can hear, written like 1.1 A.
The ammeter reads 185 A
